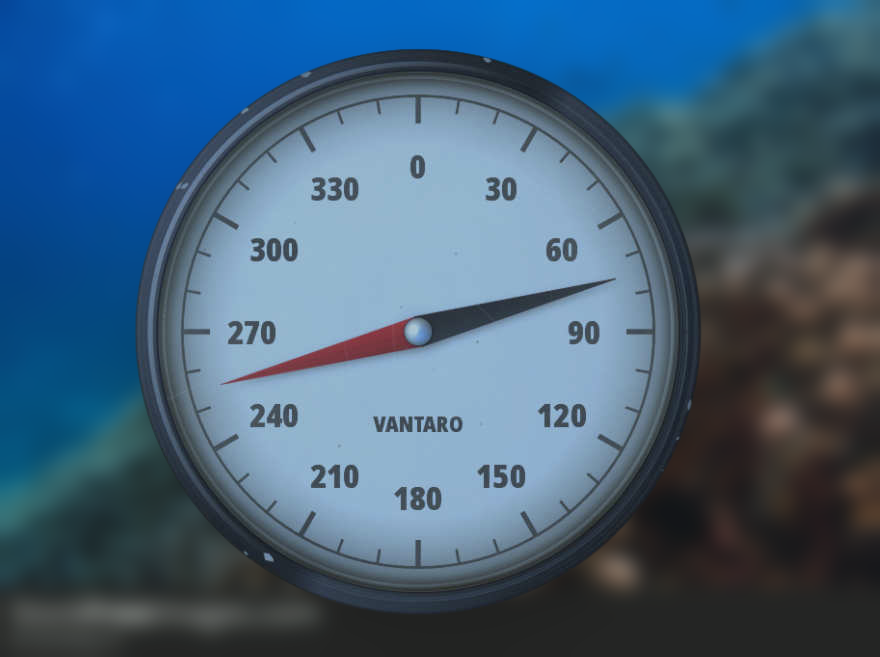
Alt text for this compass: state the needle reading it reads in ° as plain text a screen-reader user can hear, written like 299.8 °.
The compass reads 255 °
